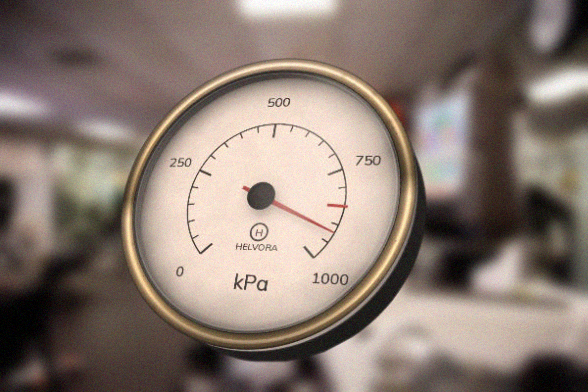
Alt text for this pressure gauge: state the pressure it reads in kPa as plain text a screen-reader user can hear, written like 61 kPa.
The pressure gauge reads 925 kPa
